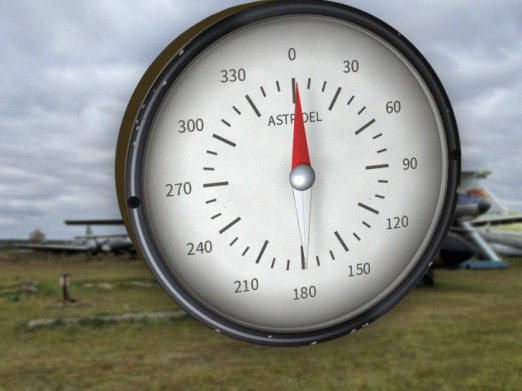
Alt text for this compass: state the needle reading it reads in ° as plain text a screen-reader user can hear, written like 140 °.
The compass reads 0 °
